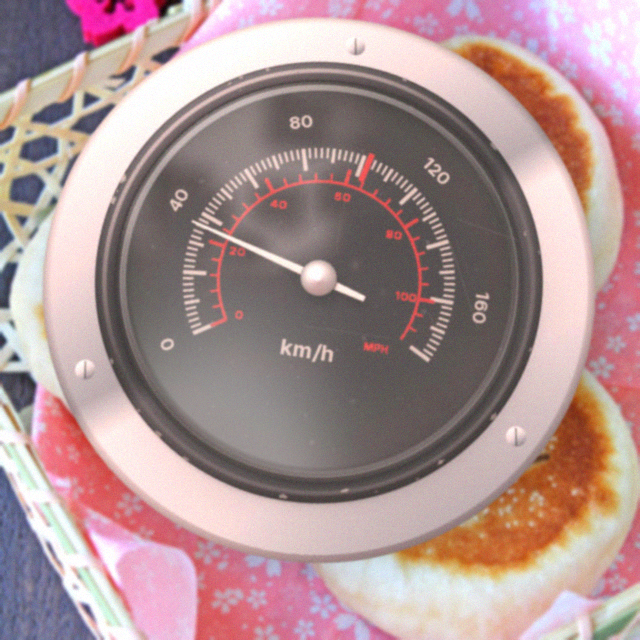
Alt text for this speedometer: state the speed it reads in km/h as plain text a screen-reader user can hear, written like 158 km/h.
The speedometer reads 36 km/h
